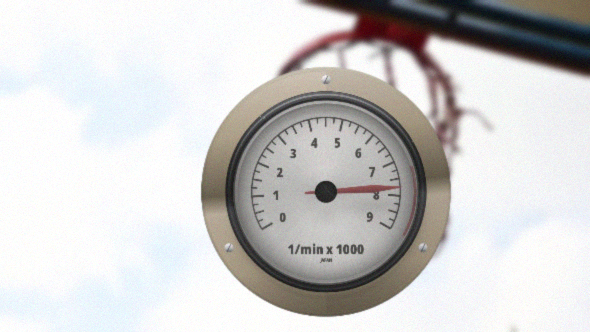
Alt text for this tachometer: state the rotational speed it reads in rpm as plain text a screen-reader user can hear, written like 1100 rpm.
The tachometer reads 7750 rpm
